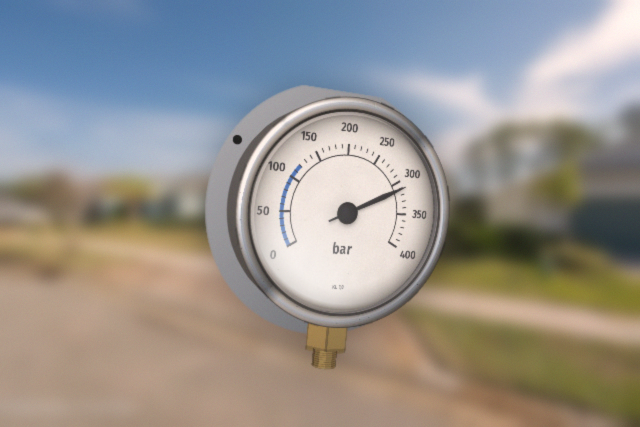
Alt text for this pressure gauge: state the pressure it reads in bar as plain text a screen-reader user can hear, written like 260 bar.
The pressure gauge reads 310 bar
